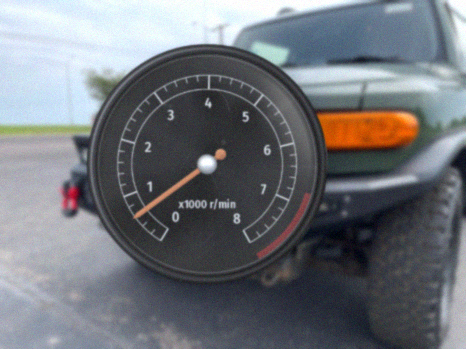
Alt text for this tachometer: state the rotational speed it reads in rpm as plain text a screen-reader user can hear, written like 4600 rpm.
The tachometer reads 600 rpm
